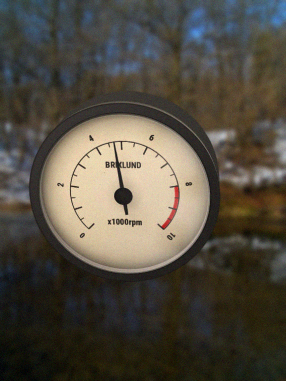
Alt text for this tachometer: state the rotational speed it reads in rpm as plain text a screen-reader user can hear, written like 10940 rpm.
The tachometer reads 4750 rpm
